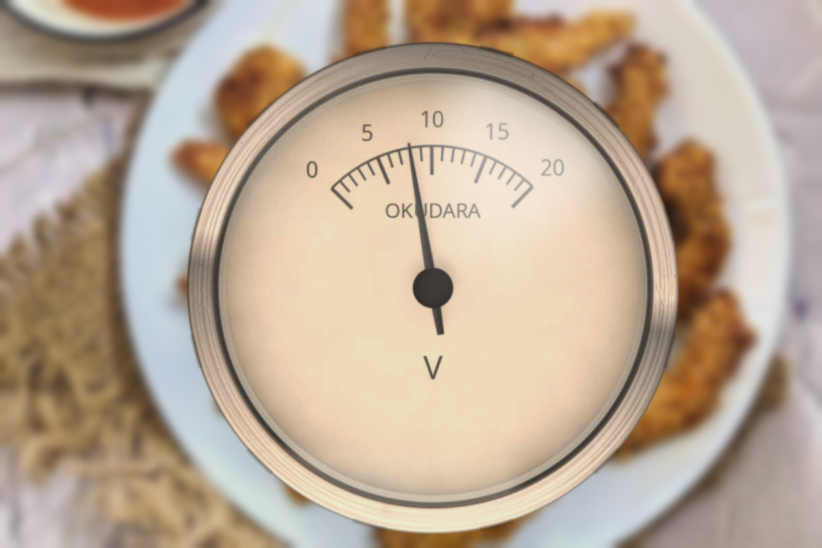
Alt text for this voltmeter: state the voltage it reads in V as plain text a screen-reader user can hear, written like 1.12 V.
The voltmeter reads 8 V
